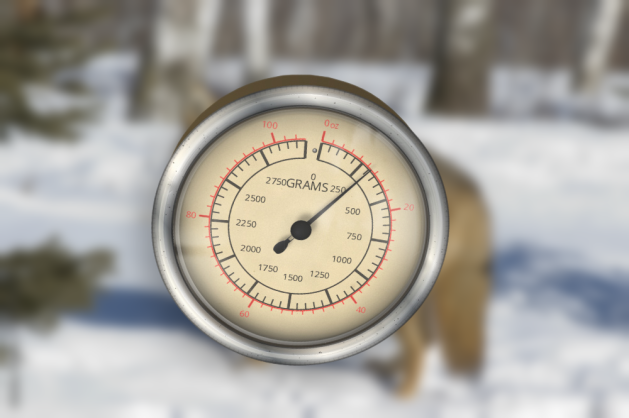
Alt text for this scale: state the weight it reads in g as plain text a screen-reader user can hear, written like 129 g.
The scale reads 300 g
